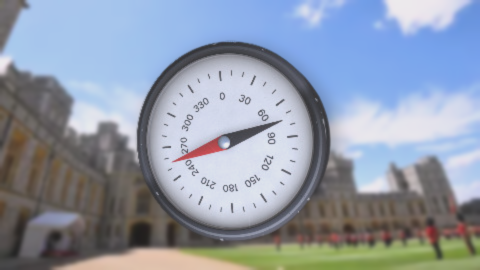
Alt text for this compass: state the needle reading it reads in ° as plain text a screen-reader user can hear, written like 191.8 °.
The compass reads 255 °
